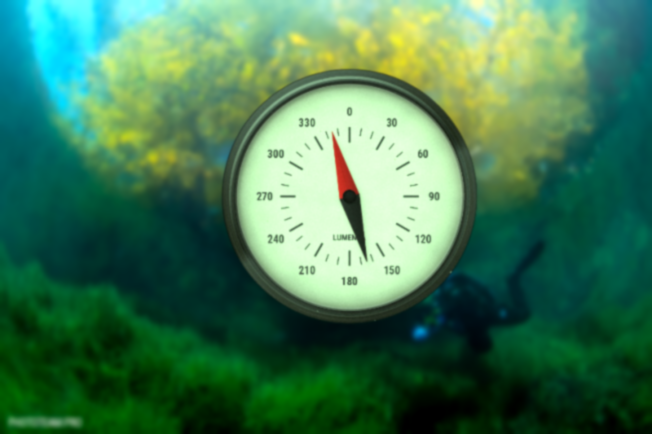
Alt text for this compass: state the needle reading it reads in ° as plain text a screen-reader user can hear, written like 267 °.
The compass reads 345 °
